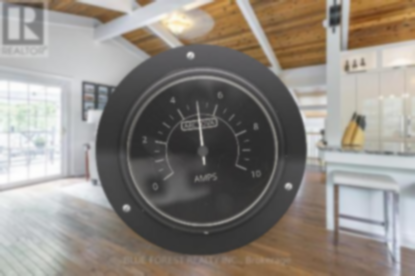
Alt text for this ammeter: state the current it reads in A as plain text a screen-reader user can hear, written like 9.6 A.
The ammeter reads 5 A
